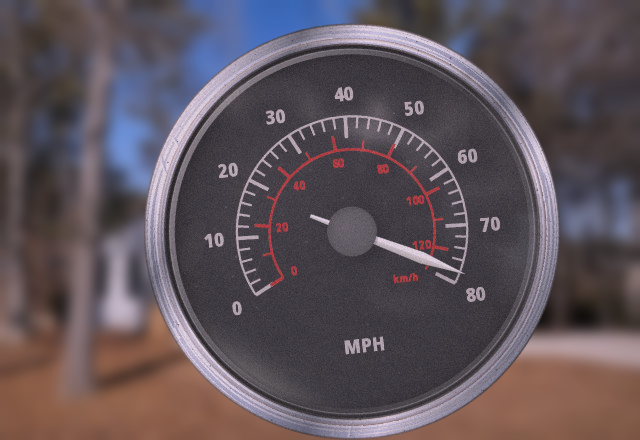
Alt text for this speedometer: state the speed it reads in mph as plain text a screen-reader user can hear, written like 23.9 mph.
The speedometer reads 78 mph
